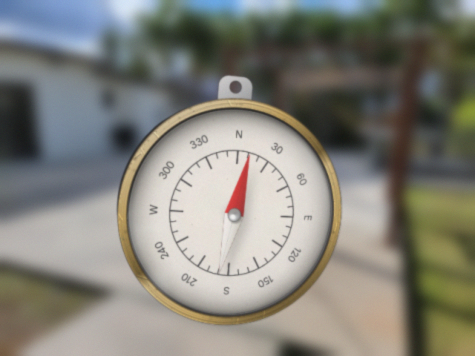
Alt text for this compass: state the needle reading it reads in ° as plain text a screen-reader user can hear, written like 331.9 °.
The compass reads 10 °
